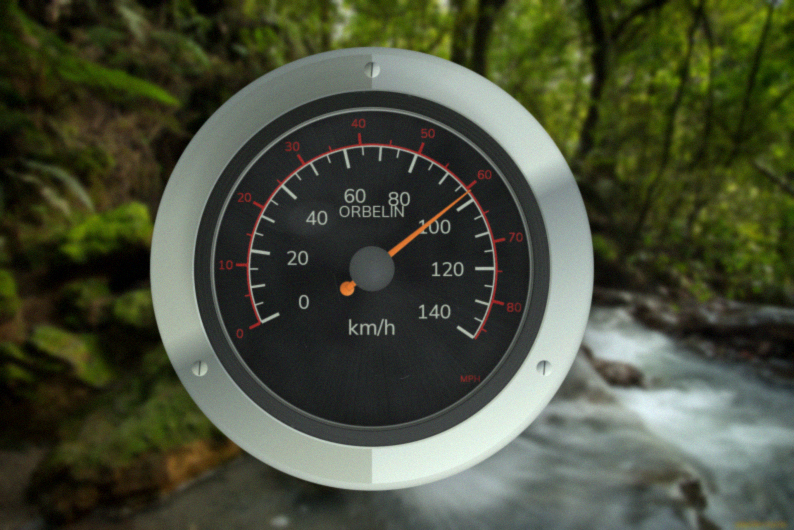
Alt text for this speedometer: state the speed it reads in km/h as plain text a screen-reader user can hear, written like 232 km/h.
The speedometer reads 97.5 km/h
